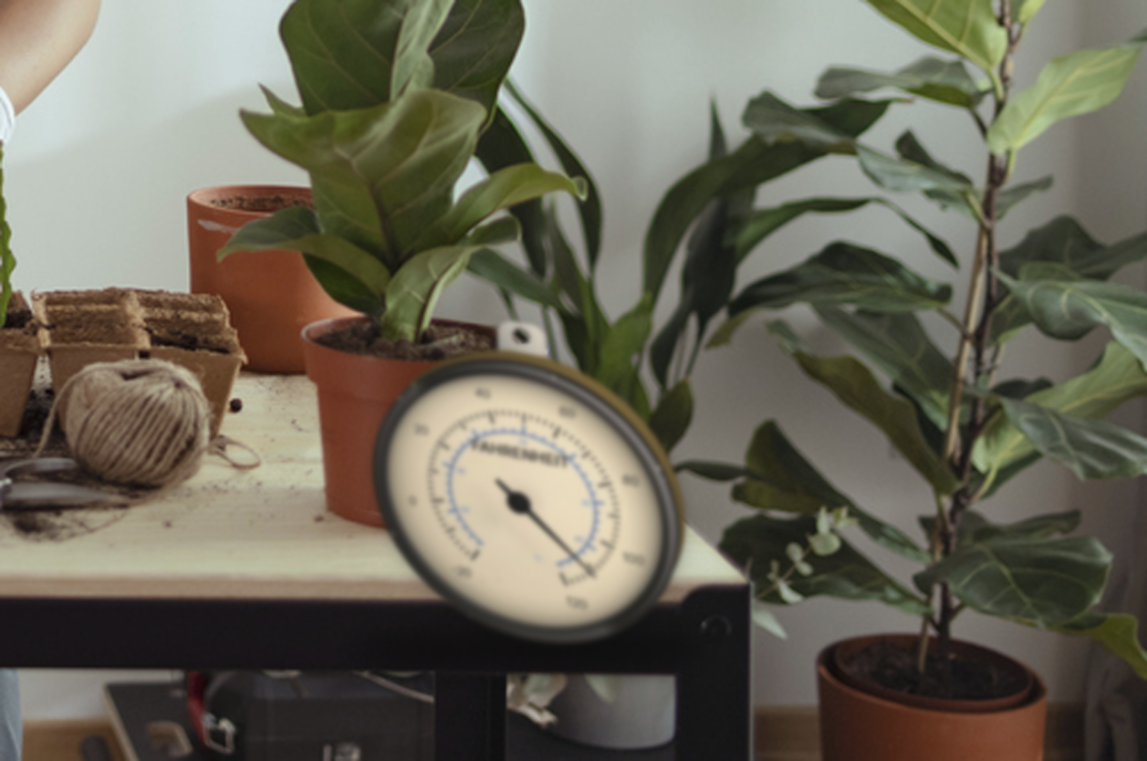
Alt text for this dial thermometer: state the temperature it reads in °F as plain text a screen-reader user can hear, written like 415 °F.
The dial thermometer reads 110 °F
